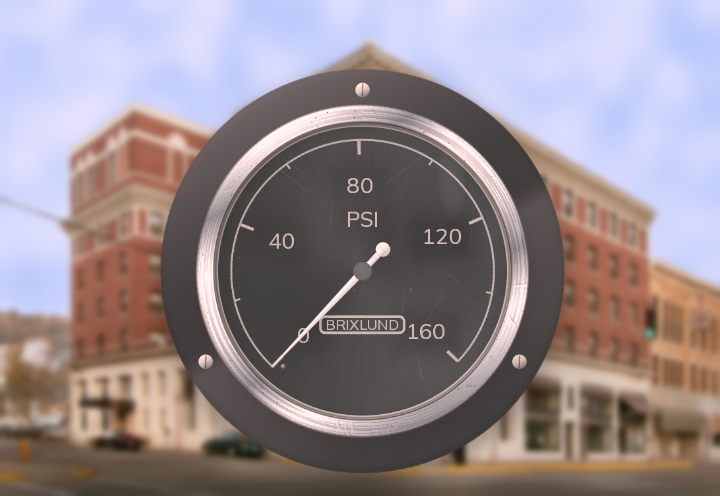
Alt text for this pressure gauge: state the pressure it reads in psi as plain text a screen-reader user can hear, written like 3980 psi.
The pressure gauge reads 0 psi
